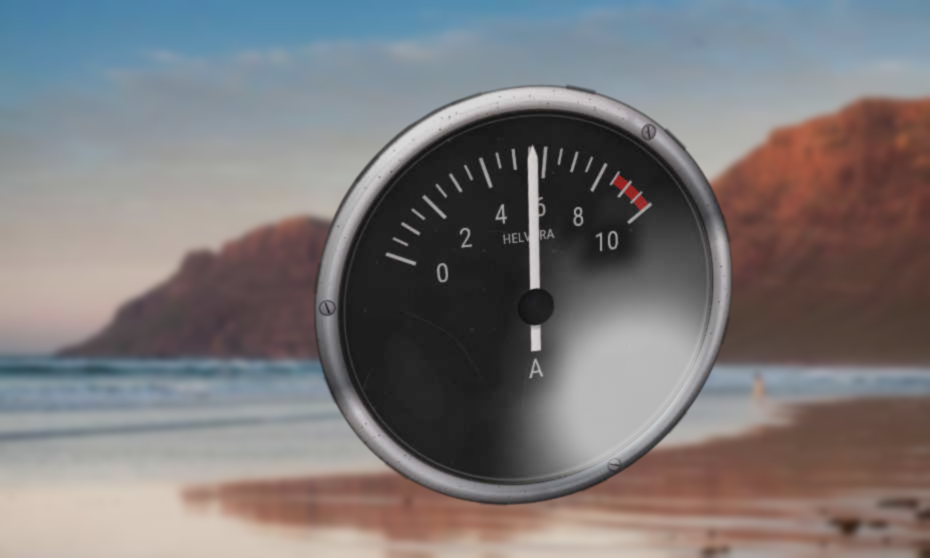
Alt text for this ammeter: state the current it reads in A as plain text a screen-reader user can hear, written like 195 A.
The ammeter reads 5.5 A
